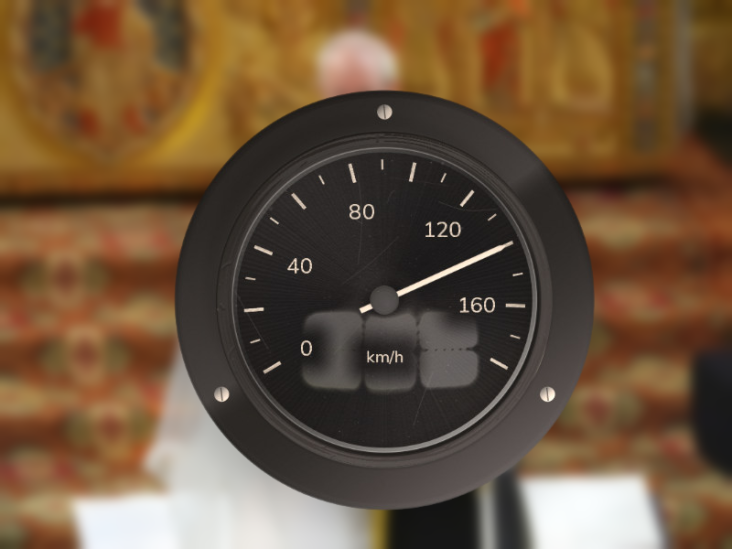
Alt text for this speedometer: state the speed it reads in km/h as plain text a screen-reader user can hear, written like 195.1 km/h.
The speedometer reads 140 km/h
